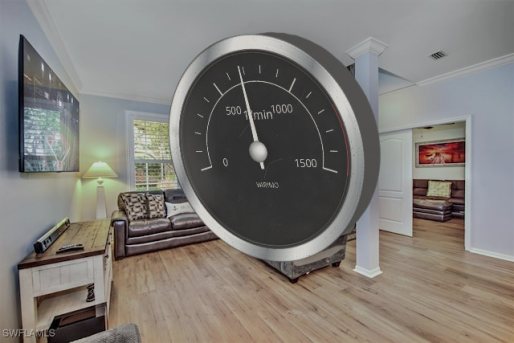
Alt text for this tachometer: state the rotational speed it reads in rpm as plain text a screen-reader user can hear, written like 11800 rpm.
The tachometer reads 700 rpm
